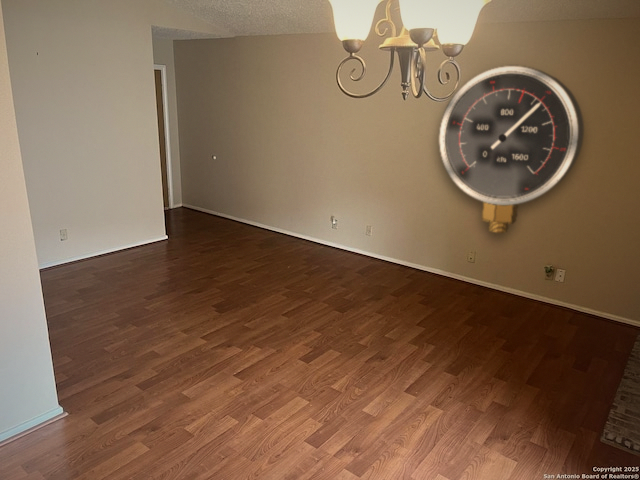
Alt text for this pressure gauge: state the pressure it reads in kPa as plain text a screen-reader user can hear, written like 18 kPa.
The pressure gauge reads 1050 kPa
